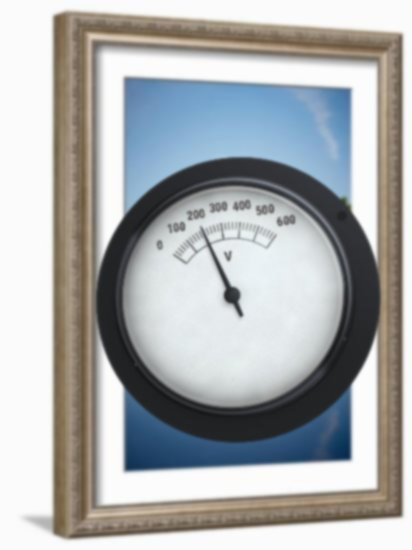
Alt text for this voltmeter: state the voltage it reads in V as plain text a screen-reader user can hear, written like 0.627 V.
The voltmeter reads 200 V
